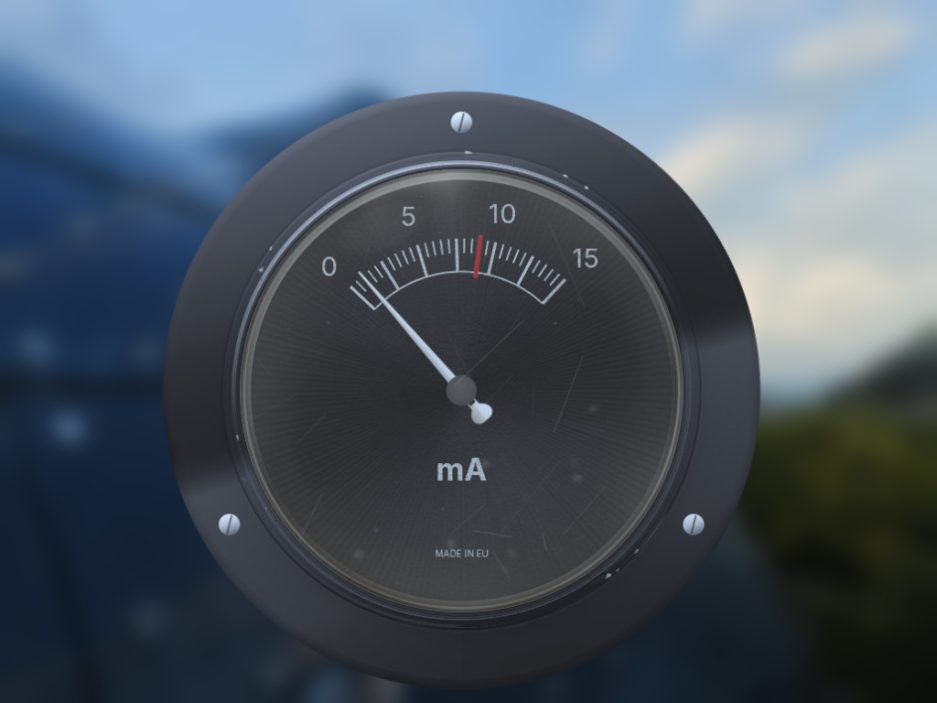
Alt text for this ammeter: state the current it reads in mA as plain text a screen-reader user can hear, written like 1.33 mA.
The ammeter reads 1 mA
